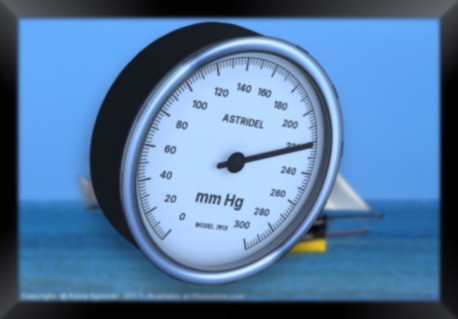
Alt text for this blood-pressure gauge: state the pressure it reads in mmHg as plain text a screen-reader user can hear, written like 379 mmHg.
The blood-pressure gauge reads 220 mmHg
